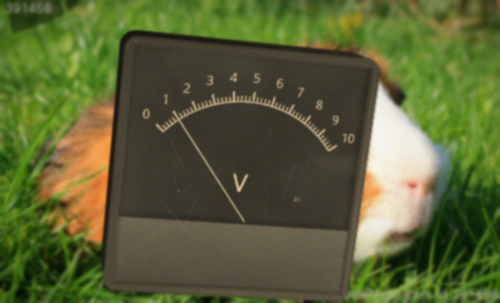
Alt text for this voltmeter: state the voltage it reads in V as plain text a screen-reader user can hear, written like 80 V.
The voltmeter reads 1 V
